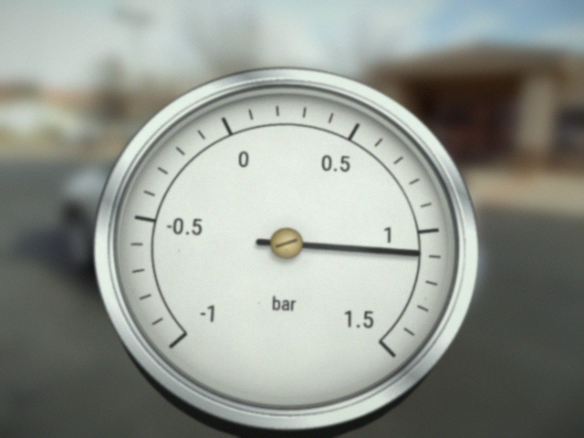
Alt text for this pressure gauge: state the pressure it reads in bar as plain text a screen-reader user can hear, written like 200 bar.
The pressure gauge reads 1.1 bar
